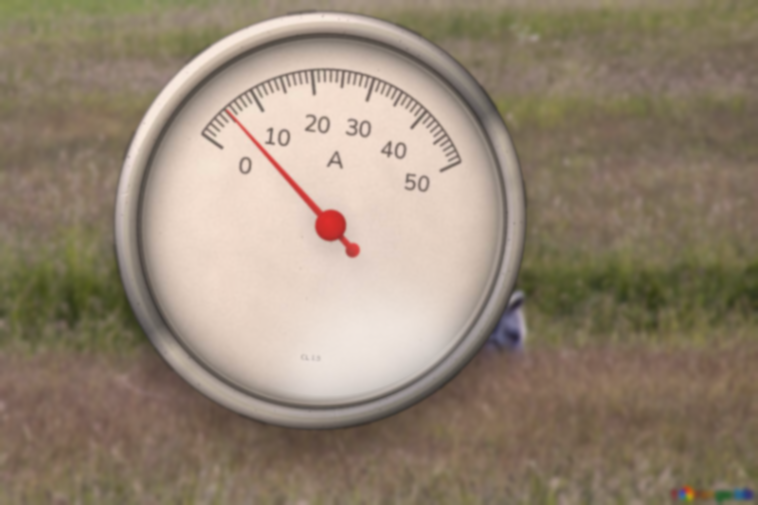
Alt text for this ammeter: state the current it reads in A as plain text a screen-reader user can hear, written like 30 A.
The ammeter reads 5 A
